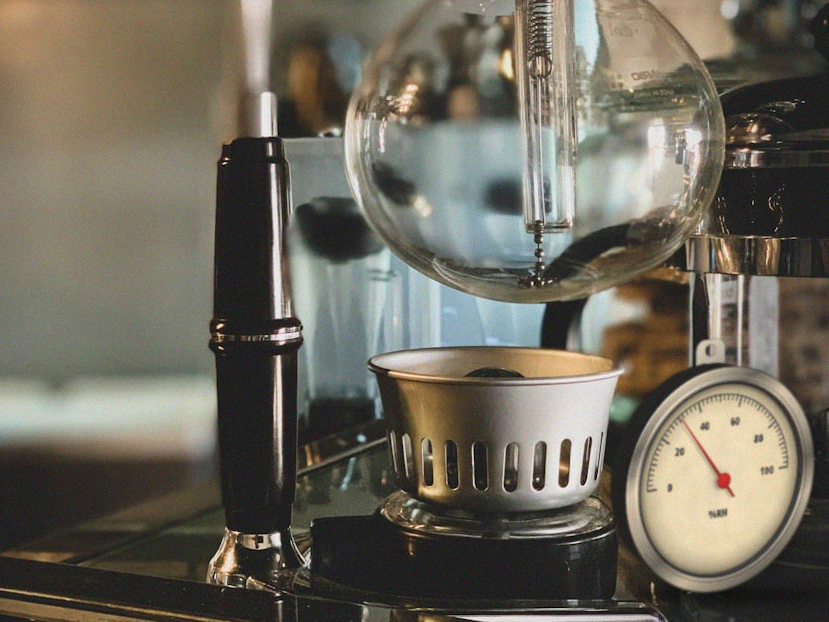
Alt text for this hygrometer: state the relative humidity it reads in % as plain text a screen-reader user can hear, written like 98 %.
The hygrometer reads 30 %
